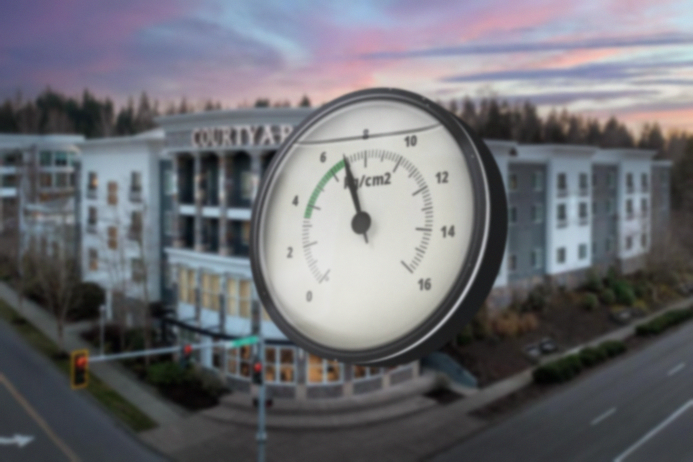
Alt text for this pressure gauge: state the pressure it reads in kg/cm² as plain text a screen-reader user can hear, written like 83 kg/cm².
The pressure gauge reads 7 kg/cm²
